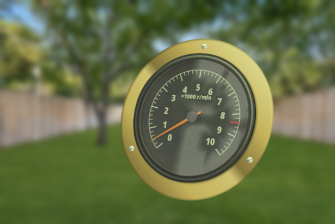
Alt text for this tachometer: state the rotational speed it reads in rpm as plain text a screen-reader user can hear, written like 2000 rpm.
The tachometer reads 400 rpm
